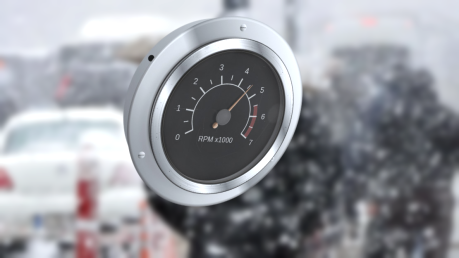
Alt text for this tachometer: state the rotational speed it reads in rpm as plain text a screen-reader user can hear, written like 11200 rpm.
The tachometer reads 4500 rpm
